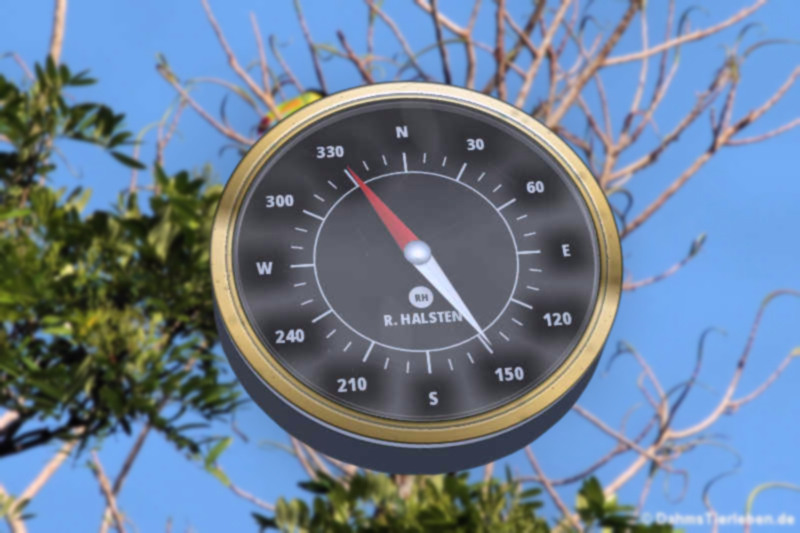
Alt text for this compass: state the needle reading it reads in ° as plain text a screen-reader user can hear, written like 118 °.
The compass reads 330 °
